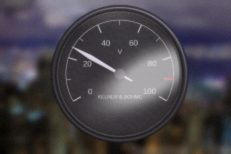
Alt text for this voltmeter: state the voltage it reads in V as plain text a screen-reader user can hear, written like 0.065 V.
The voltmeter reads 25 V
